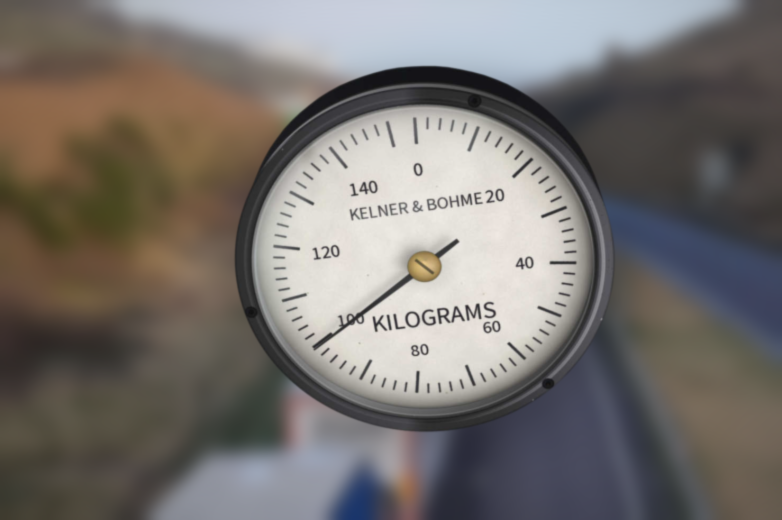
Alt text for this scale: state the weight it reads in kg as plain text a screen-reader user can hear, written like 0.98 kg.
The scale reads 100 kg
